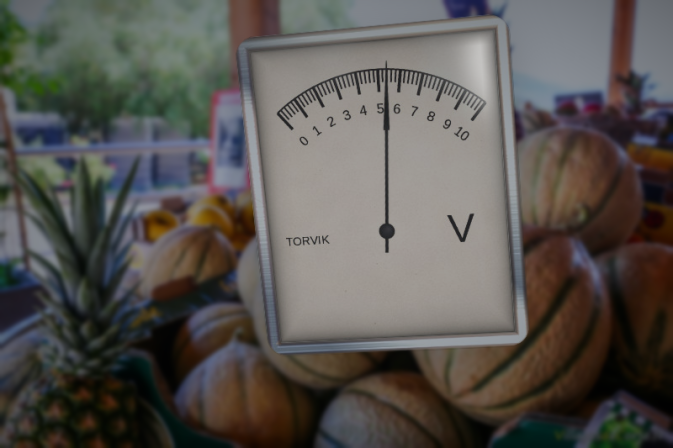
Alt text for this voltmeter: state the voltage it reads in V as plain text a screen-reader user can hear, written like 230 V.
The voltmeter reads 5.4 V
